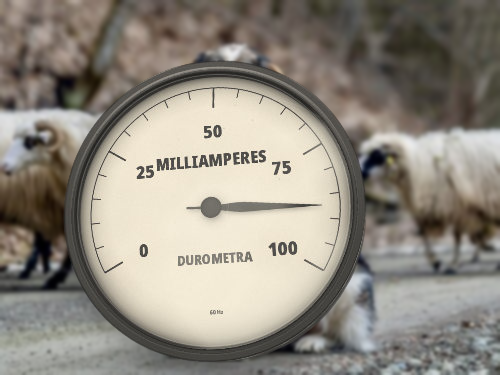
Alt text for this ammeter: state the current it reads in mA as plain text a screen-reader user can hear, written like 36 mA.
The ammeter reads 87.5 mA
